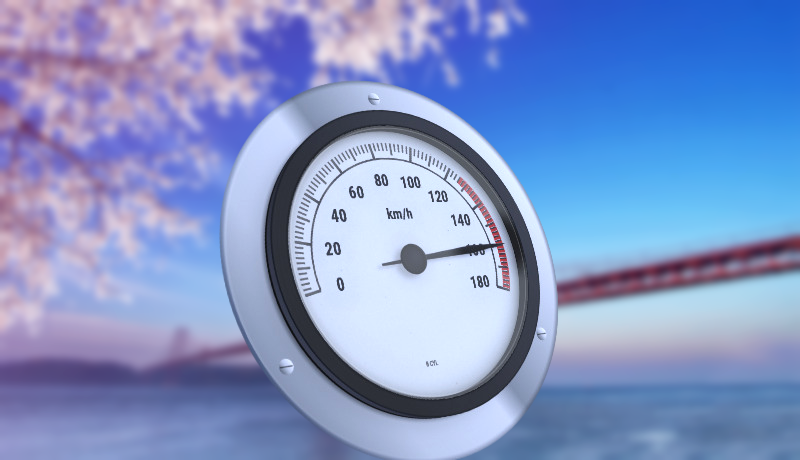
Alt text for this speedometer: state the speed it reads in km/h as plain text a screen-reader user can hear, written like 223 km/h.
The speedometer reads 160 km/h
